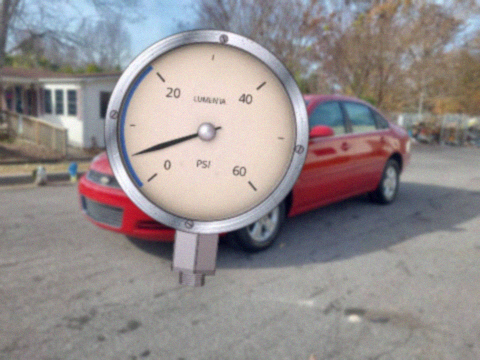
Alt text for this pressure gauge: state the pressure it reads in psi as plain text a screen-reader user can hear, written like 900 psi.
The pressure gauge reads 5 psi
